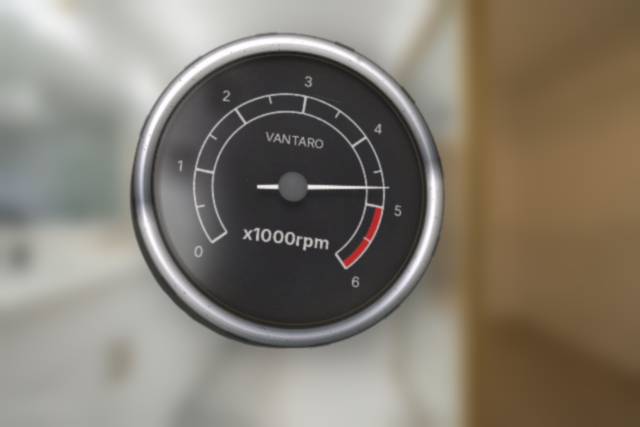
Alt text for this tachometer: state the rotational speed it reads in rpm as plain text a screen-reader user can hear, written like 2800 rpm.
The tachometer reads 4750 rpm
